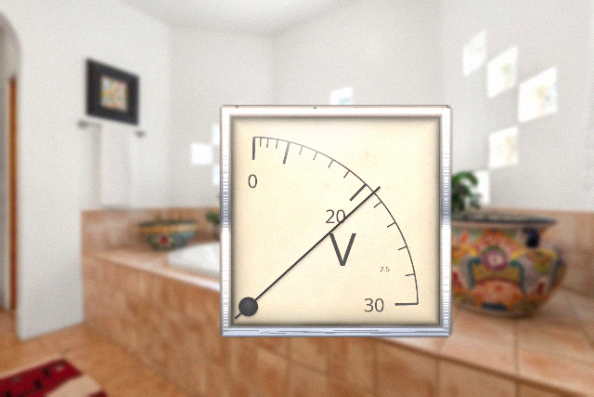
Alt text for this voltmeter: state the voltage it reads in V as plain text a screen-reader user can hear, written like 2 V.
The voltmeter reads 21 V
